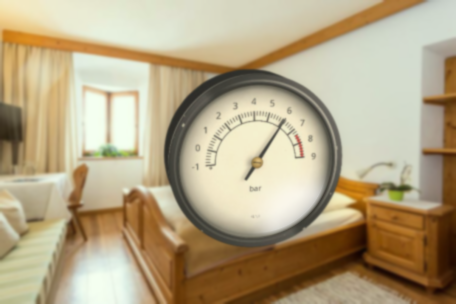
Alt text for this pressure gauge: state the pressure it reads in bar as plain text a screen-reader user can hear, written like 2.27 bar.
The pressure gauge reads 6 bar
